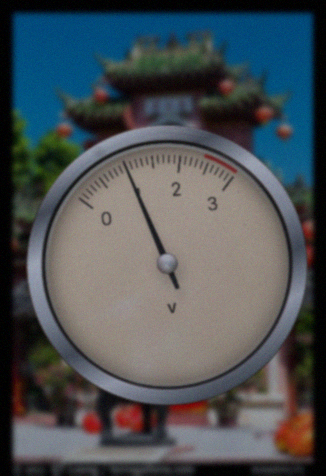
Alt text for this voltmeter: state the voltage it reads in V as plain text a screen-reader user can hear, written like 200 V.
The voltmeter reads 1 V
